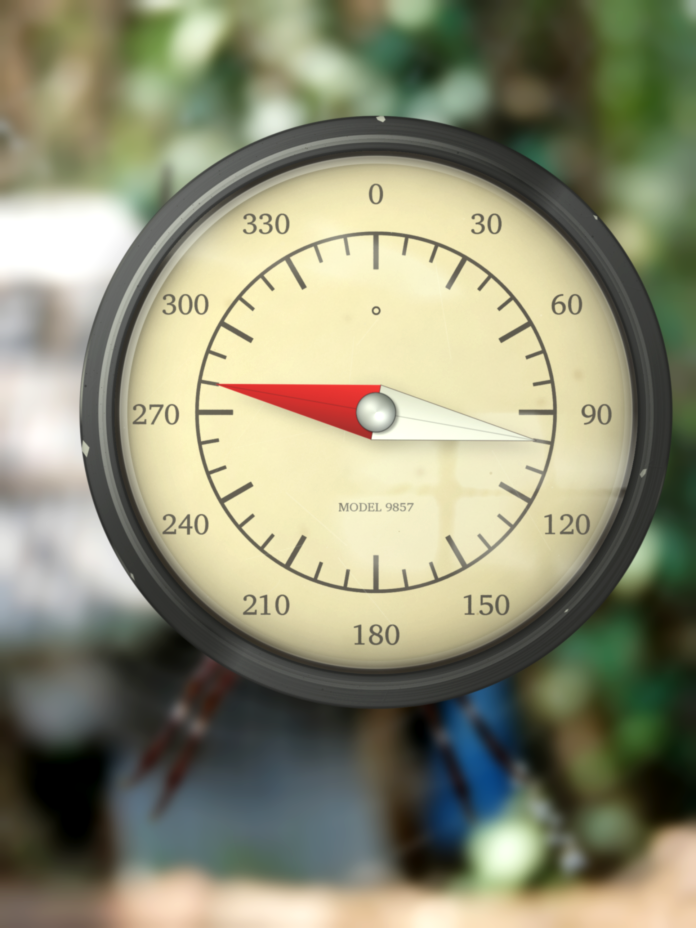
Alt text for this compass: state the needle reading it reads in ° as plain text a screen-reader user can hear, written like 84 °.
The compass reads 280 °
